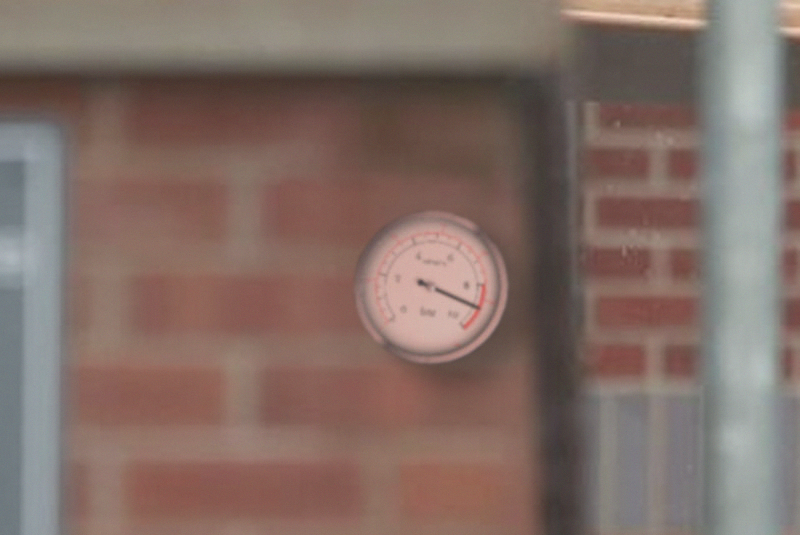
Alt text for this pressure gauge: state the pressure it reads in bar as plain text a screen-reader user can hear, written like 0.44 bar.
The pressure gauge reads 9 bar
